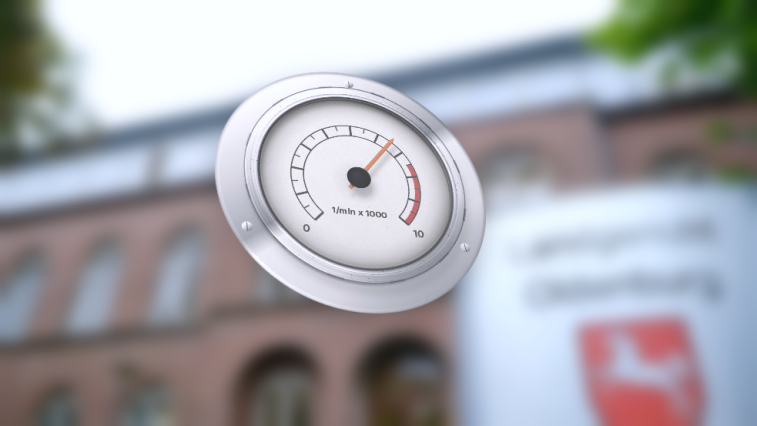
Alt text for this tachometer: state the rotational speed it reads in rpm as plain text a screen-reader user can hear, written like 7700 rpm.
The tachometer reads 6500 rpm
